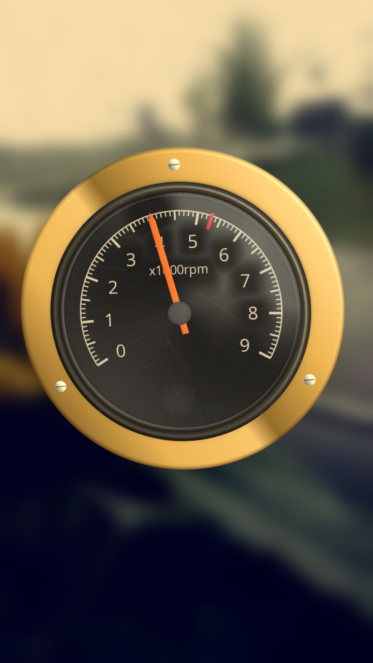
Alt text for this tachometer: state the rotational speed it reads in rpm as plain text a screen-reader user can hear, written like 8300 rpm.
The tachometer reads 4000 rpm
